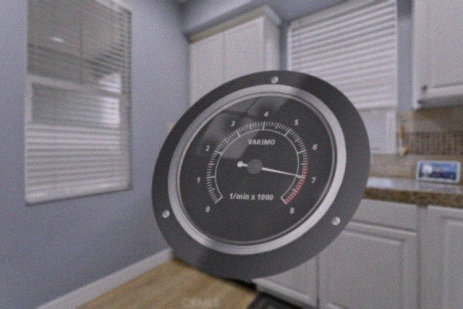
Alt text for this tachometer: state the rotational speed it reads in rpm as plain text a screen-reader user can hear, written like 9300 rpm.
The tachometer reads 7000 rpm
